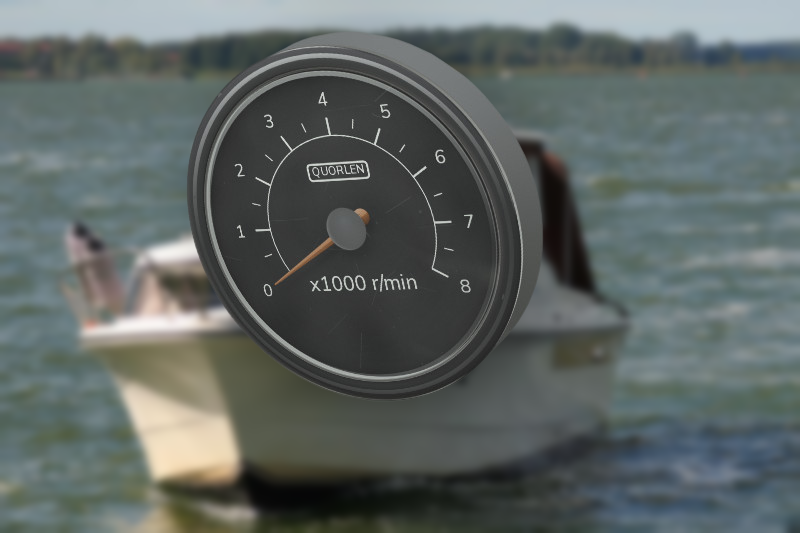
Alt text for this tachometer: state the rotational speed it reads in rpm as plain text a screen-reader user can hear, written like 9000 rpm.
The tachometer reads 0 rpm
